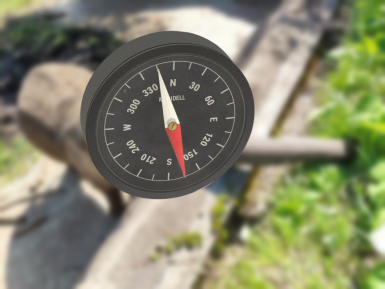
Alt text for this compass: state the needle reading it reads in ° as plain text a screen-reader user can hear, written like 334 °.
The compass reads 165 °
